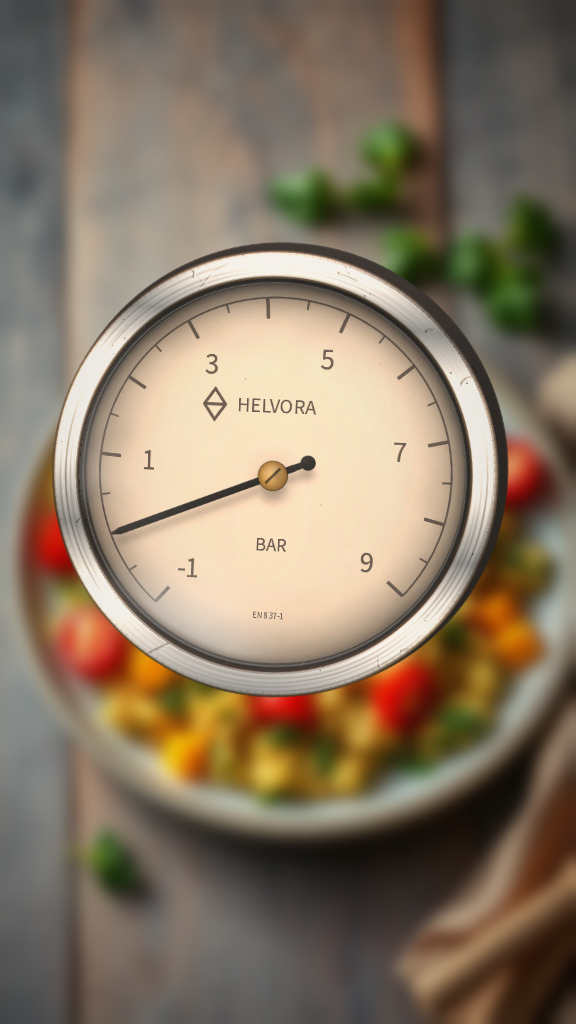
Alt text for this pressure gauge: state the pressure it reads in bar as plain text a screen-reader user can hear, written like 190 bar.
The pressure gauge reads 0 bar
